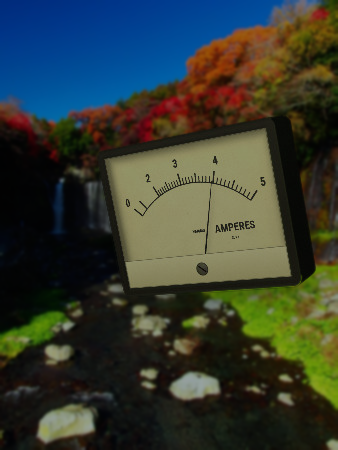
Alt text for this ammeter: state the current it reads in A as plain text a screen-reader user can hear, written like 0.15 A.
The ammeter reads 4 A
